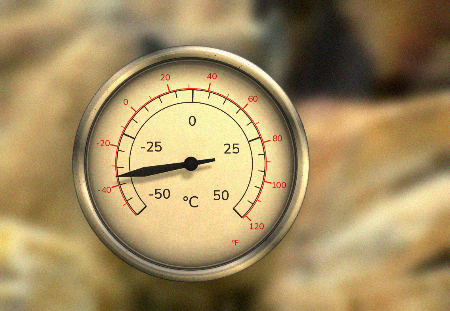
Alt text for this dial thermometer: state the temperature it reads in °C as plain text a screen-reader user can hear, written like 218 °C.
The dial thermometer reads -37.5 °C
